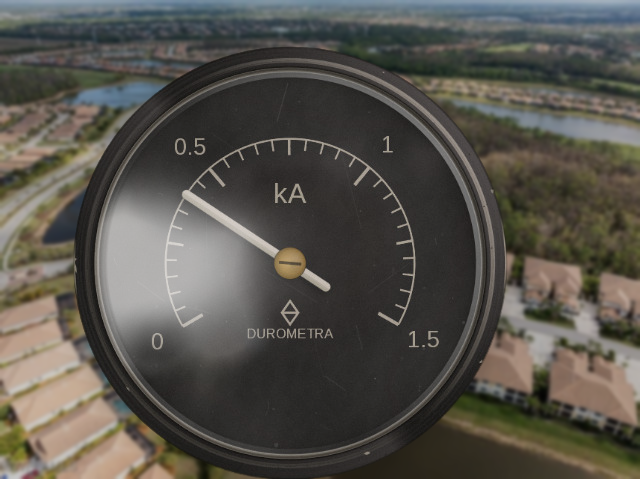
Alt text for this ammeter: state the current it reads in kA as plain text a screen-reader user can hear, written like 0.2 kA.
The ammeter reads 0.4 kA
